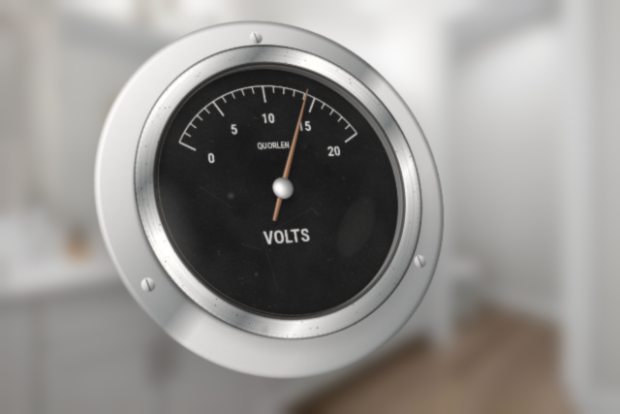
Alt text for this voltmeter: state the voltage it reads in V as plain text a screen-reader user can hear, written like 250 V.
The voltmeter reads 14 V
